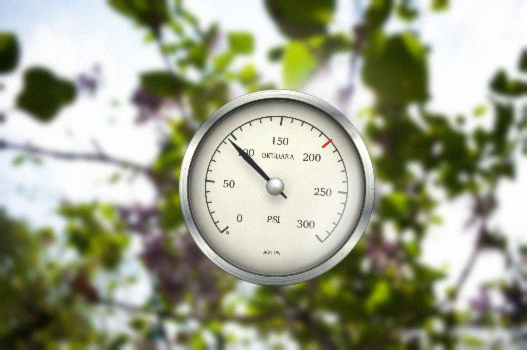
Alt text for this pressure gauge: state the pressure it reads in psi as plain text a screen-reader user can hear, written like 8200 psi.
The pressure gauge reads 95 psi
